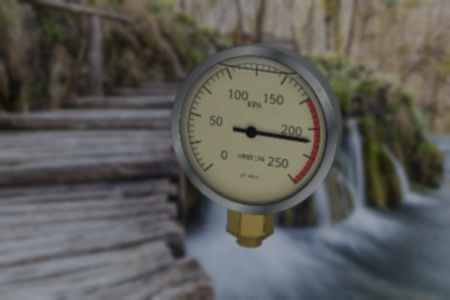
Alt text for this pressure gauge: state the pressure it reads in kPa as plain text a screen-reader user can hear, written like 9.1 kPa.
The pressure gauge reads 210 kPa
